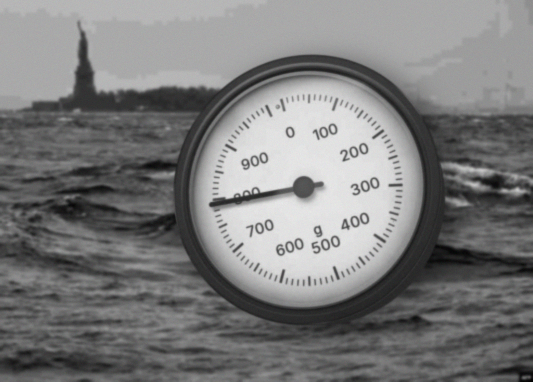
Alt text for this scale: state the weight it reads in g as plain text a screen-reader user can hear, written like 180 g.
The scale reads 790 g
